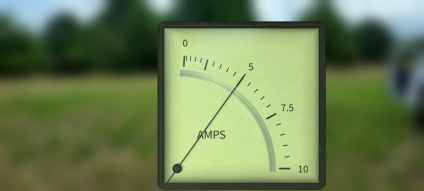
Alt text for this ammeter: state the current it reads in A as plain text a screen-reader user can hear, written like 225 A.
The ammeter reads 5 A
